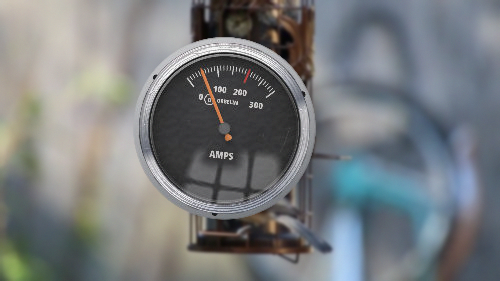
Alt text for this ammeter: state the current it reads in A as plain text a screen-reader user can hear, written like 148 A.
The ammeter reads 50 A
